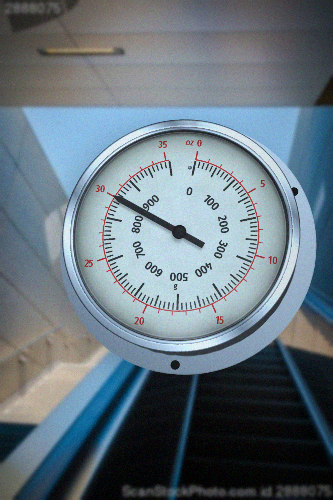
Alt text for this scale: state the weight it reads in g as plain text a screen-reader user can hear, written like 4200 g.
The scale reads 850 g
